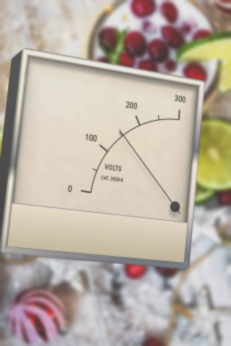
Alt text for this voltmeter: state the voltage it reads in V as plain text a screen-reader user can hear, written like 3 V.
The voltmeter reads 150 V
